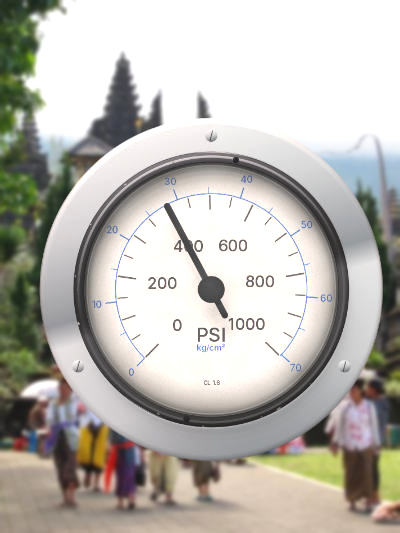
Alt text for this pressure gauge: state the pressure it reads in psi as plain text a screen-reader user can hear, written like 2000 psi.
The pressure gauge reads 400 psi
